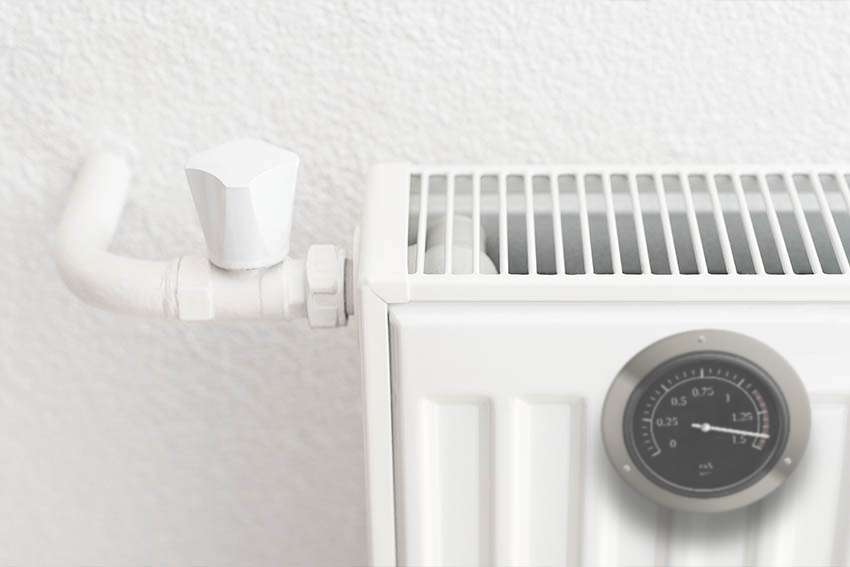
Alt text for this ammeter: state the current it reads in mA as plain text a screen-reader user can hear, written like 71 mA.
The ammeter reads 1.4 mA
